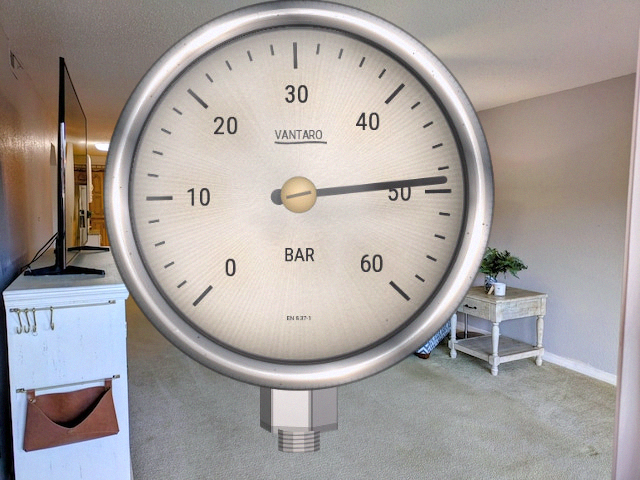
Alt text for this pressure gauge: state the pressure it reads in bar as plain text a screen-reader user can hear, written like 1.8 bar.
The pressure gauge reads 49 bar
